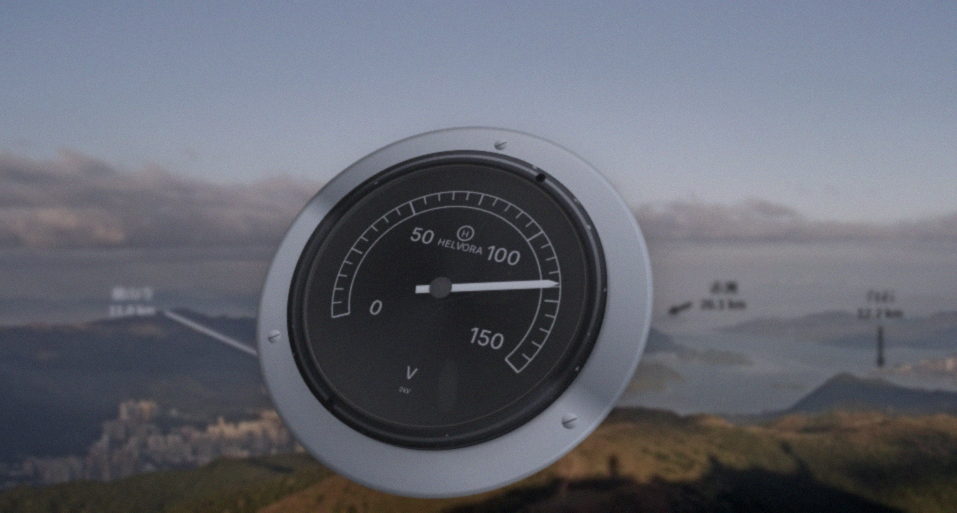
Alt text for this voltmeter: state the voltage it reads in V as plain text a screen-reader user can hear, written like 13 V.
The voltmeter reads 120 V
